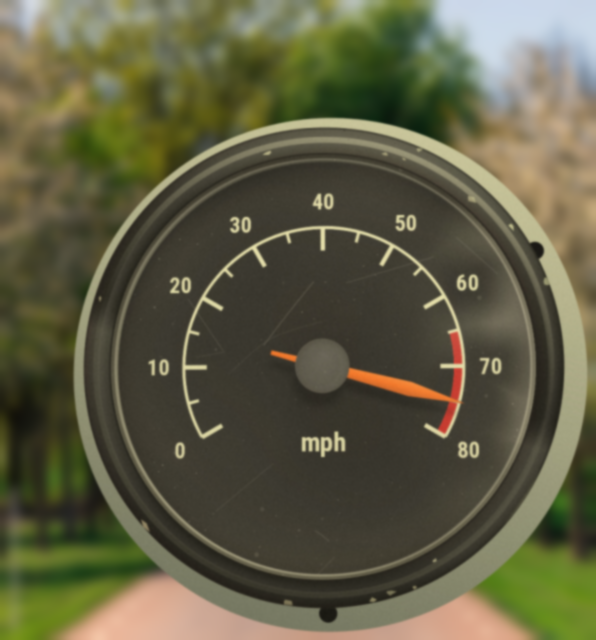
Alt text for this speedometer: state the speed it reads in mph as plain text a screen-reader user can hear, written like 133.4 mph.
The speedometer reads 75 mph
